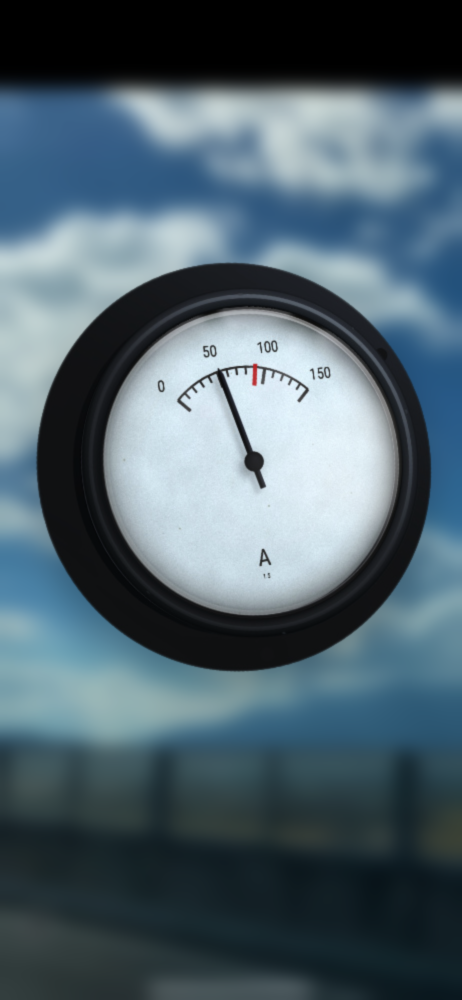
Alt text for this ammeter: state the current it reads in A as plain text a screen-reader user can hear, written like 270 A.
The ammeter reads 50 A
